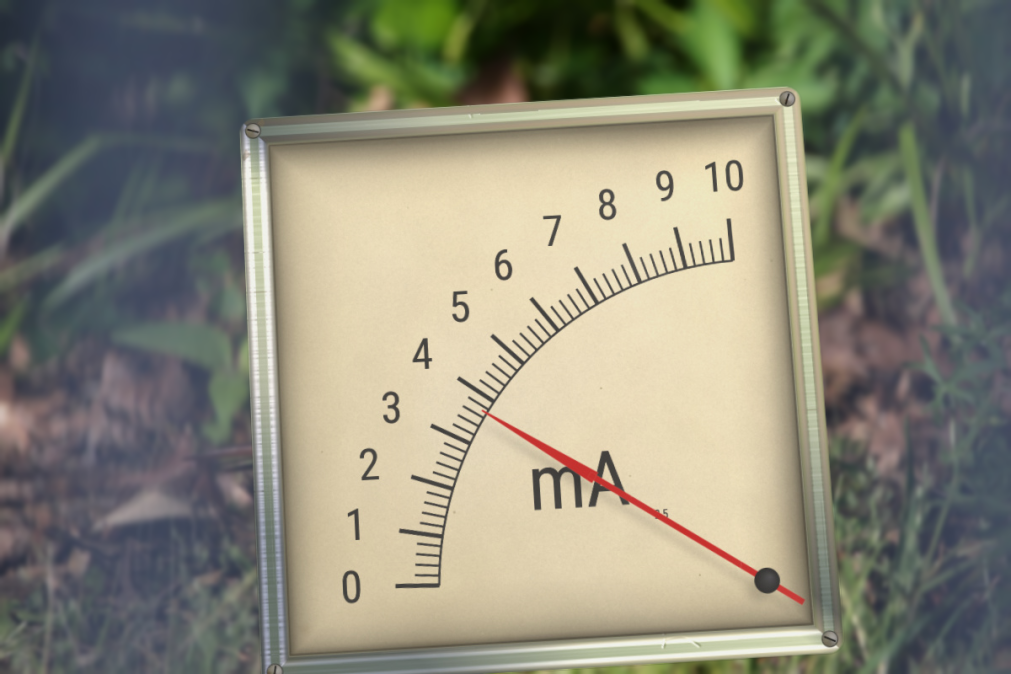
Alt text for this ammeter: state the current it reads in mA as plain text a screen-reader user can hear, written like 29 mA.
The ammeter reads 3.7 mA
